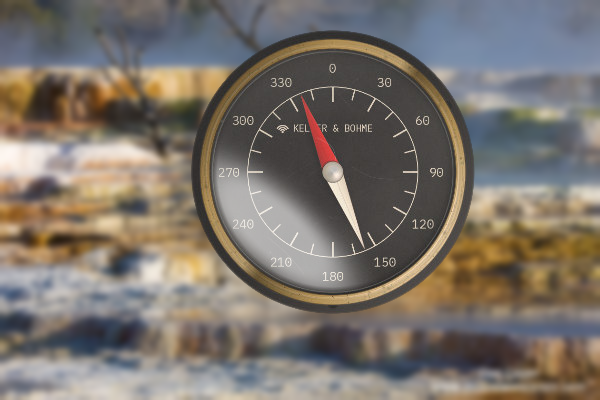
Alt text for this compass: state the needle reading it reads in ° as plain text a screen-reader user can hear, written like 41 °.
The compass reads 337.5 °
